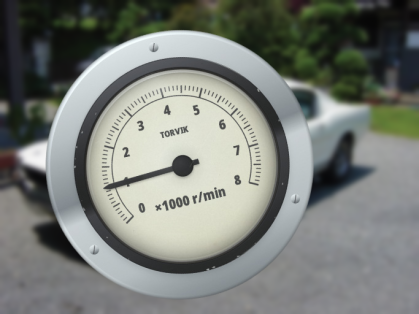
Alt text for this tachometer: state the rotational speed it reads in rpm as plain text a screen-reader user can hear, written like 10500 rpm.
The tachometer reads 1000 rpm
